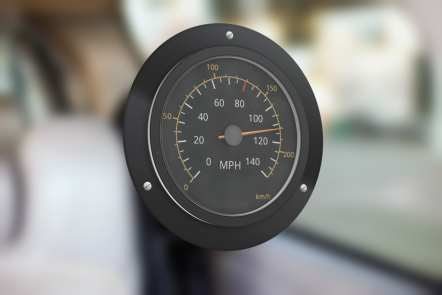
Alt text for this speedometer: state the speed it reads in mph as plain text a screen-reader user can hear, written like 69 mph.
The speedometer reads 112.5 mph
